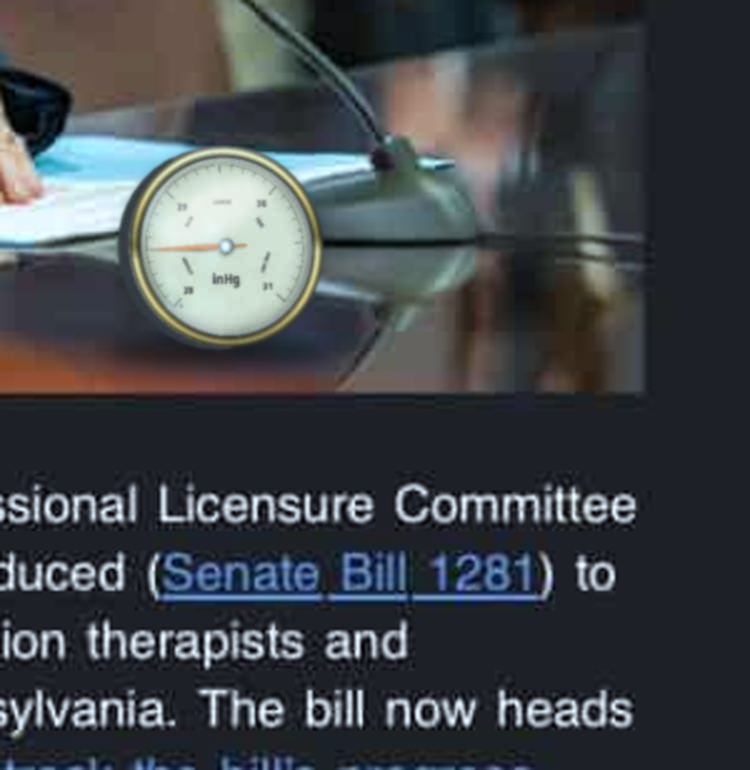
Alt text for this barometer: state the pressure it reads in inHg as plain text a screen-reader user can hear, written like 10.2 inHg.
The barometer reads 28.5 inHg
